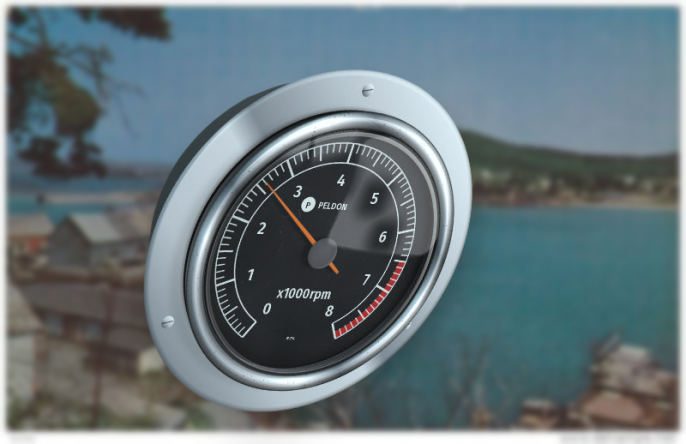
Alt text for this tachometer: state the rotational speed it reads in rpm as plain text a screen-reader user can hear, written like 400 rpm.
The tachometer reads 2600 rpm
